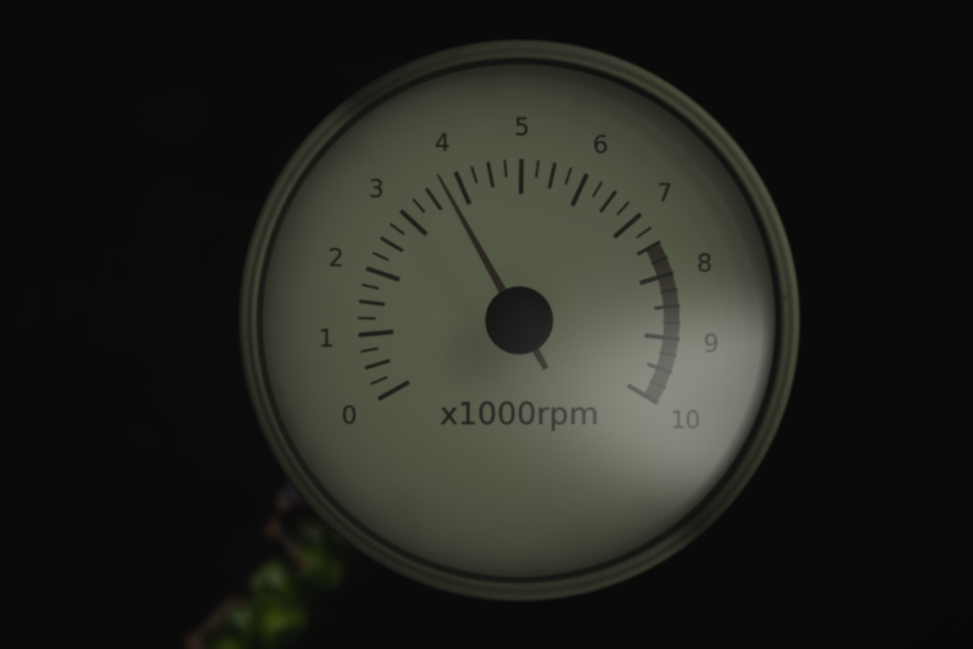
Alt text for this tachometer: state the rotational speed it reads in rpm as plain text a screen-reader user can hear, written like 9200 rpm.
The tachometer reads 3750 rpm
